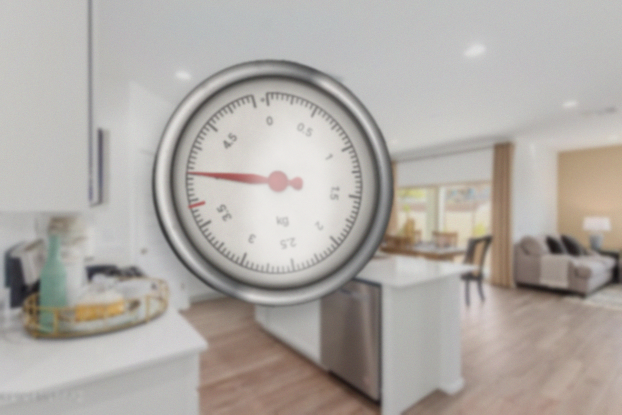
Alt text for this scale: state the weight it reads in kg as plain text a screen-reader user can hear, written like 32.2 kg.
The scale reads 4 kg
